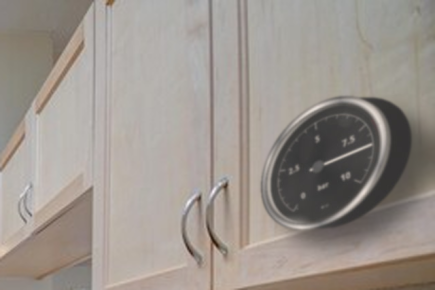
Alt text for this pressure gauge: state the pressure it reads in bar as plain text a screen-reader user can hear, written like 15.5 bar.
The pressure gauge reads 8.5 bar
